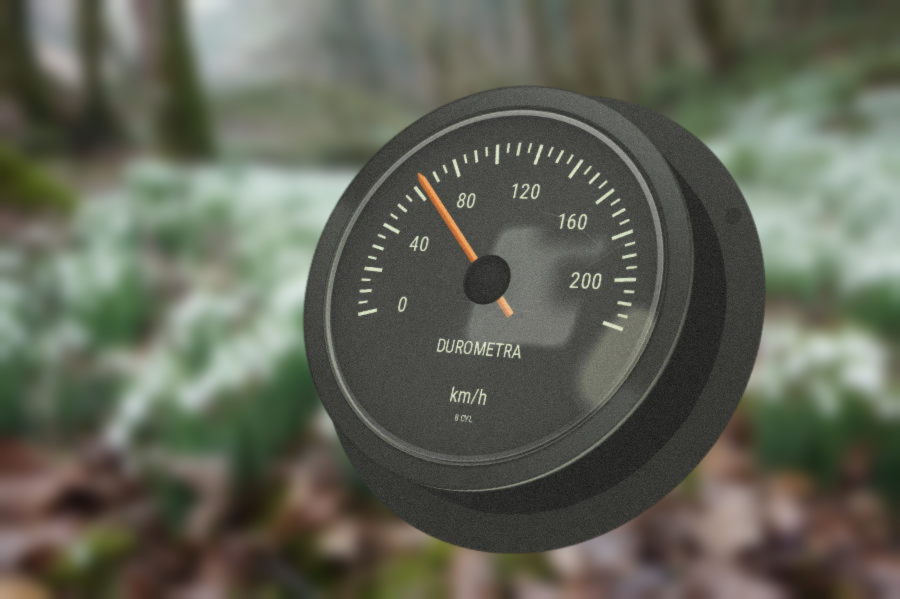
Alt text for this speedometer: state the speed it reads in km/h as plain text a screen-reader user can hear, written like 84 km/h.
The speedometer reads 65 km/h
